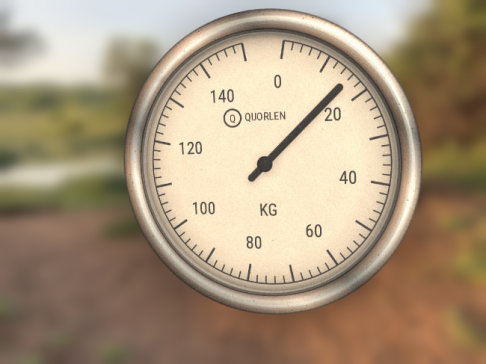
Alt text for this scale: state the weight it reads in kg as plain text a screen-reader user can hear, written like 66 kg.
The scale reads 16 kg
